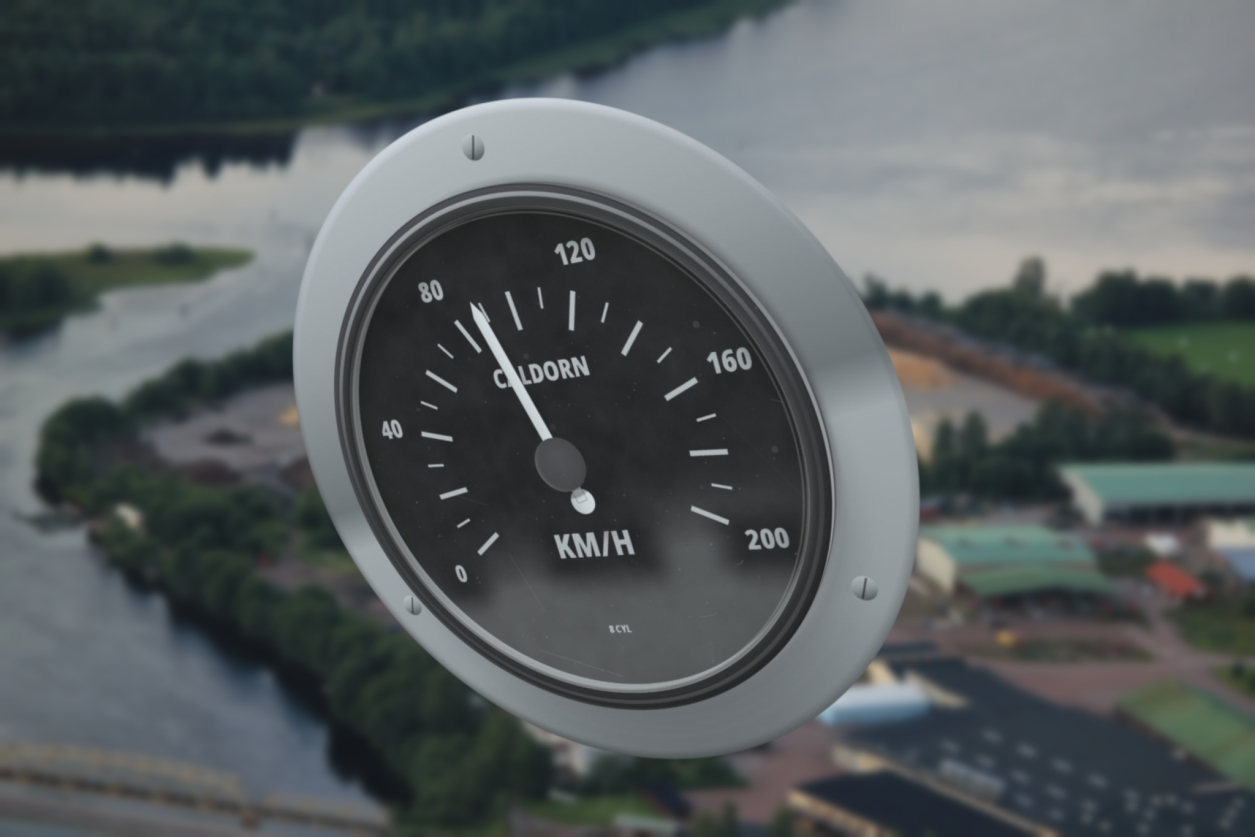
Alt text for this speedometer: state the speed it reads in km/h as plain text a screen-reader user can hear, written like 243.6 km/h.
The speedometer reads 90 km/h
